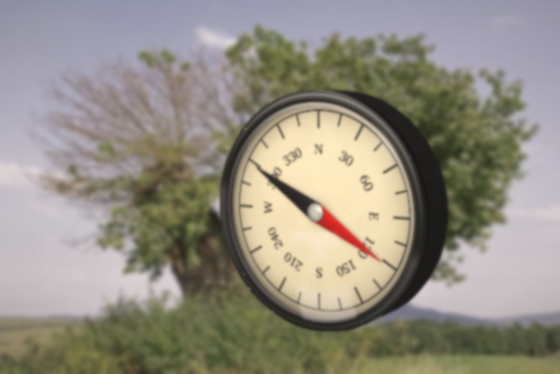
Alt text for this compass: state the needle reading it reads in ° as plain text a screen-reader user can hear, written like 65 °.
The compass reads 120 °
